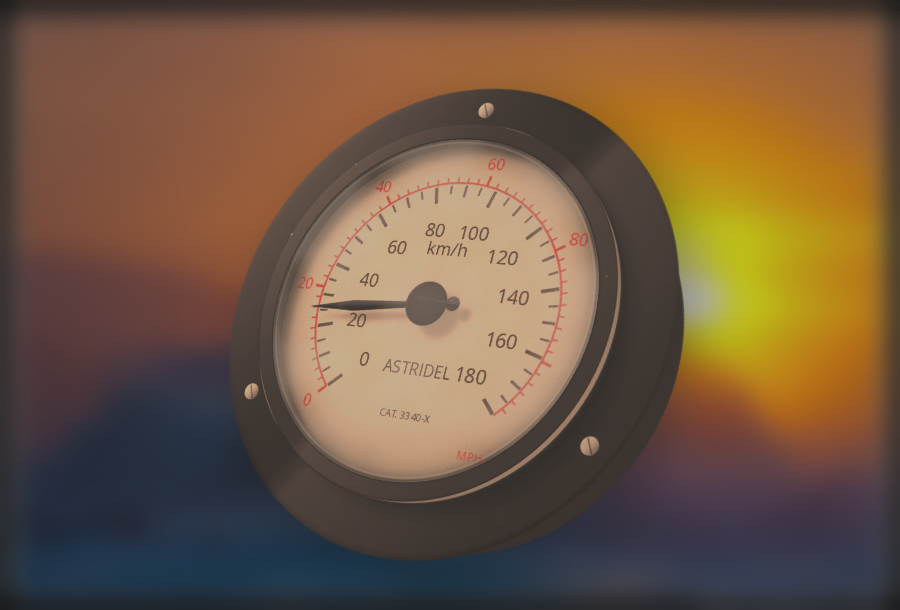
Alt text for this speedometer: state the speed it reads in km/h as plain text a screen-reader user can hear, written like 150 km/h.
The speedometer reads 25 km/h
